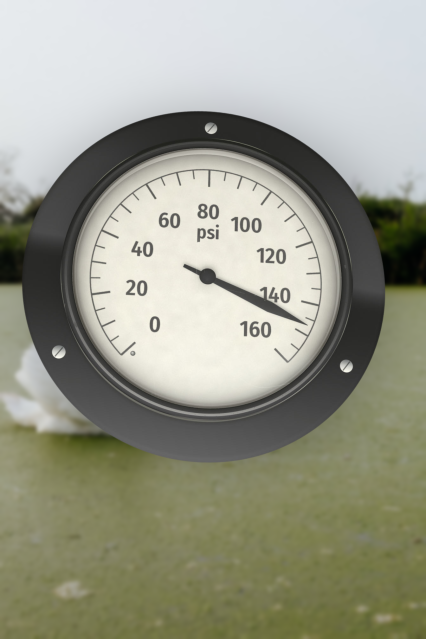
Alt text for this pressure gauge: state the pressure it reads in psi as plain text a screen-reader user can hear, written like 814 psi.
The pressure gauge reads 147.5 psi
